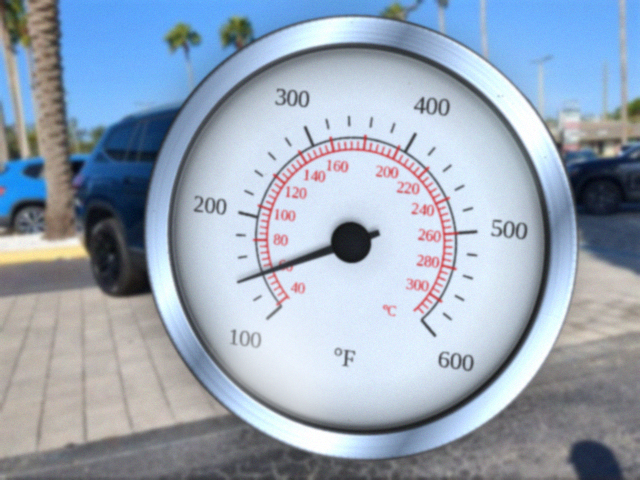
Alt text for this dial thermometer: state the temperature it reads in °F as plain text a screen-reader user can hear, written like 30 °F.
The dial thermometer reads 140 °F
